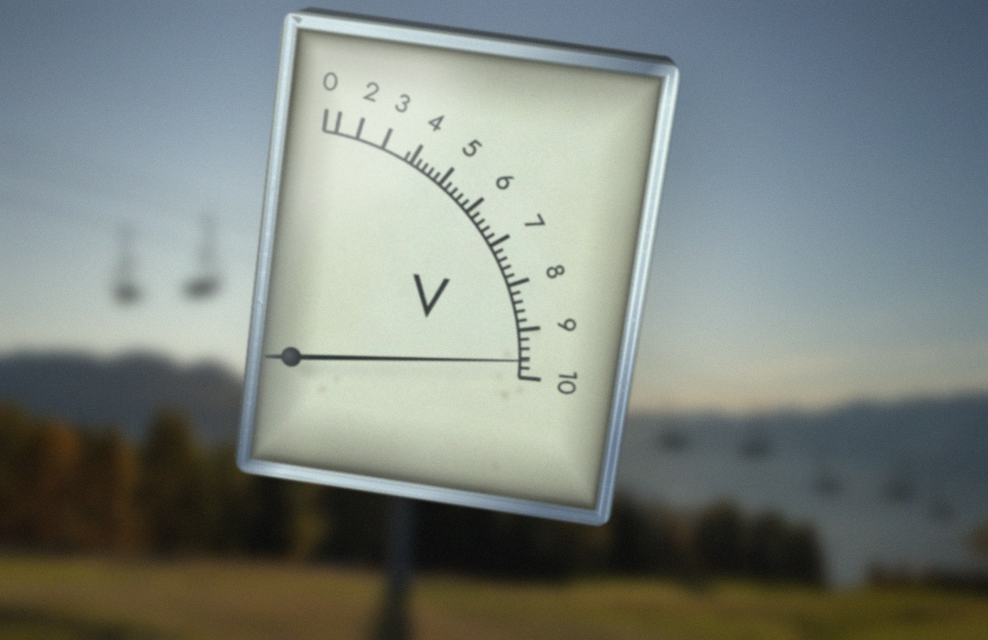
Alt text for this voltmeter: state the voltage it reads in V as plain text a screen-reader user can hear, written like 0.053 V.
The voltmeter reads 9.6 V
